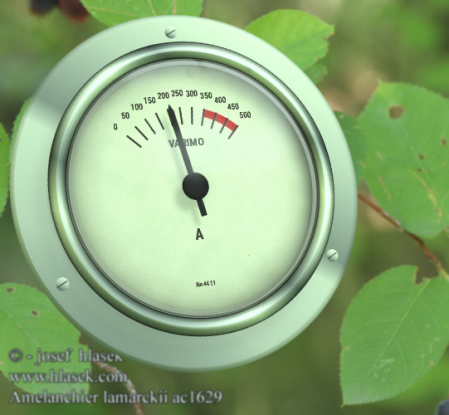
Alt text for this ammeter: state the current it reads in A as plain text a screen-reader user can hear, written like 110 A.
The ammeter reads 200 A
